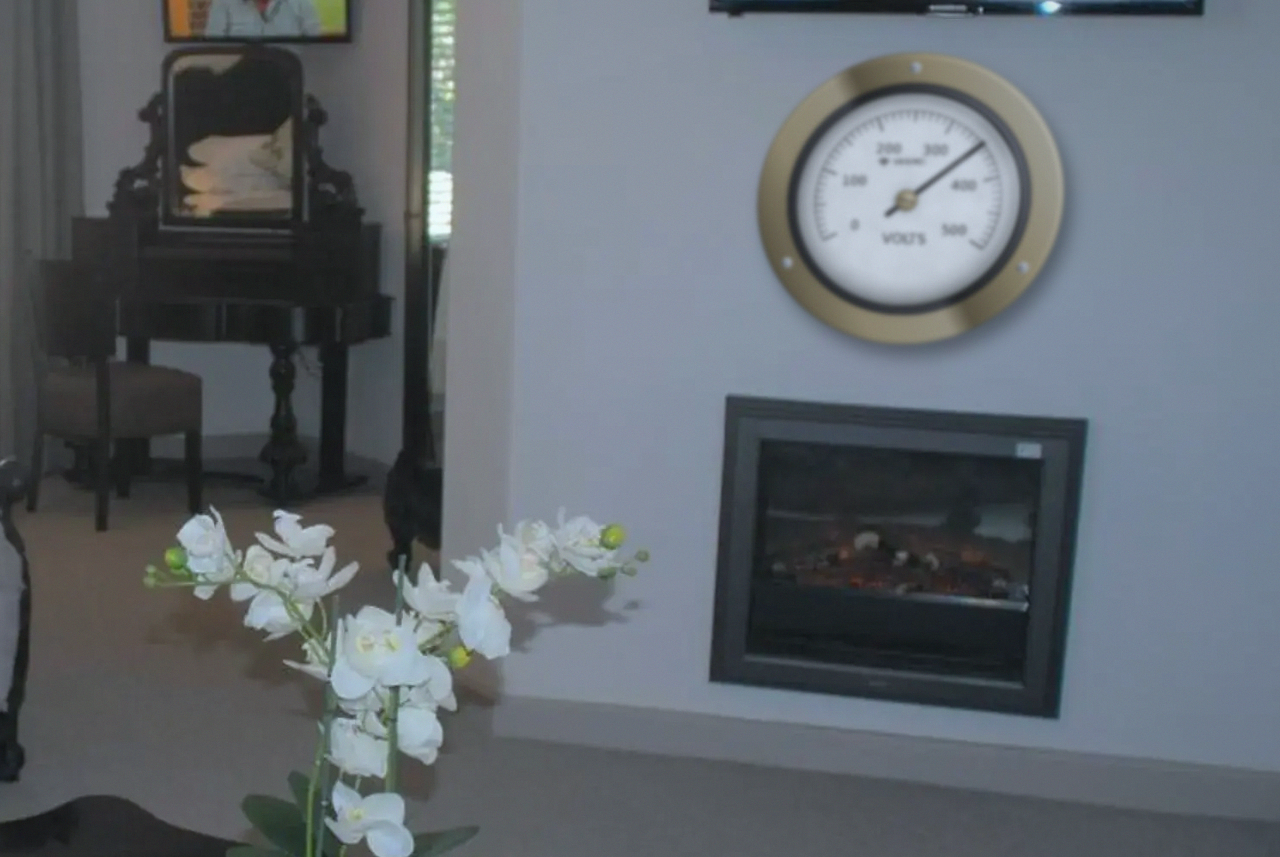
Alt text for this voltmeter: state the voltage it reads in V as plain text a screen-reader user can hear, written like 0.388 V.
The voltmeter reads 350 V
